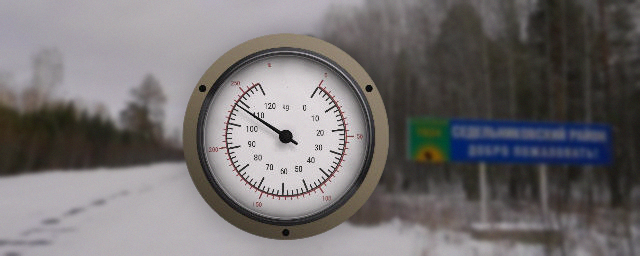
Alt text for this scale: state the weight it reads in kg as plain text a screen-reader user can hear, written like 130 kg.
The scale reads 108 kg
